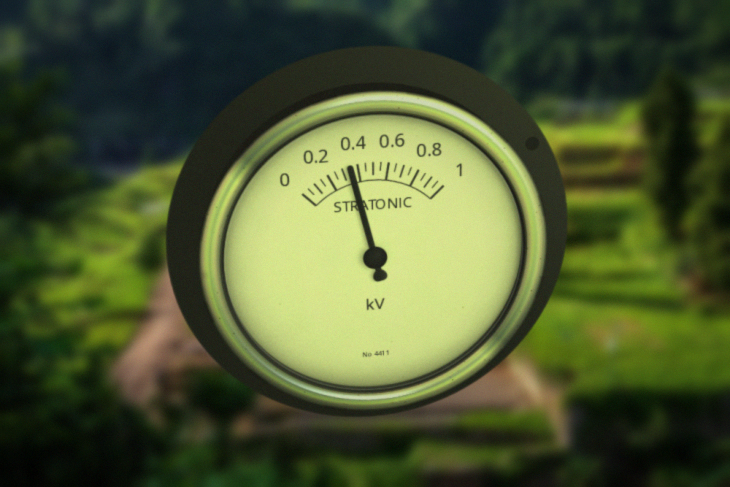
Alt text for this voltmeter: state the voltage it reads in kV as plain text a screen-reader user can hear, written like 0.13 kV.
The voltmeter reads 0.35 kV
